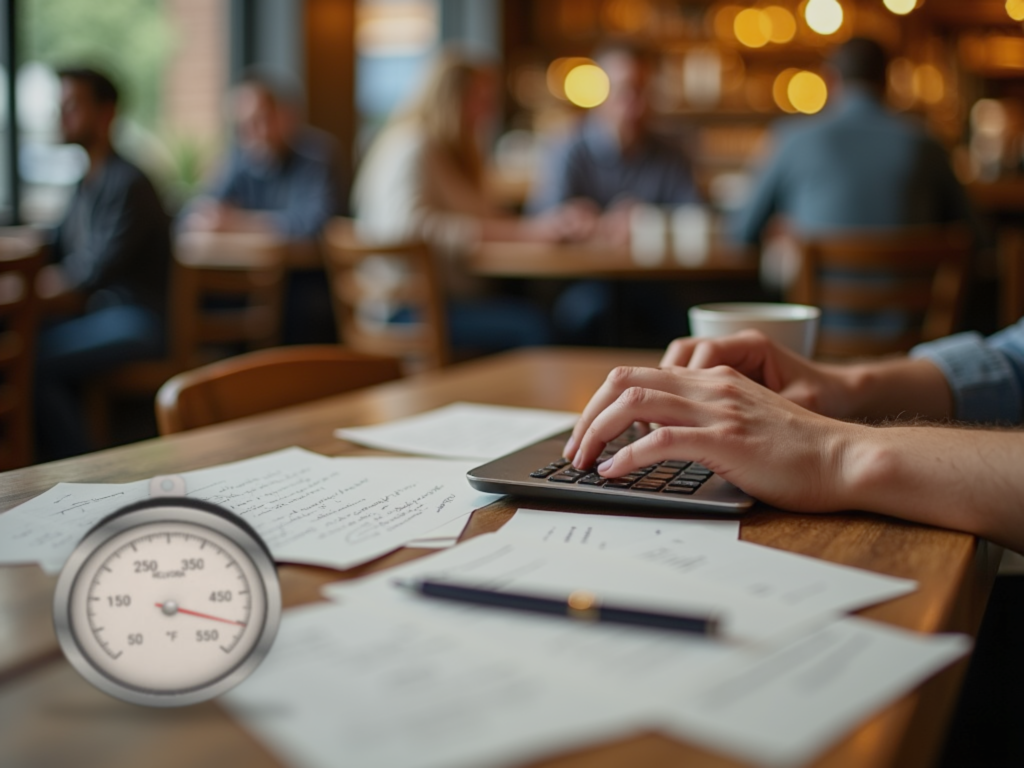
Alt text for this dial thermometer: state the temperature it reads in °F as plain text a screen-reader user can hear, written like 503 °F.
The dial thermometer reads 500 °F
